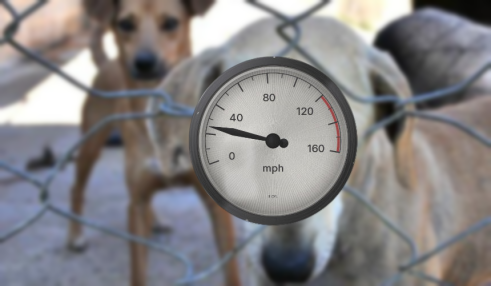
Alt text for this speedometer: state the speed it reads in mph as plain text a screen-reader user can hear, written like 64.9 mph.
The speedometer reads 25 mph
